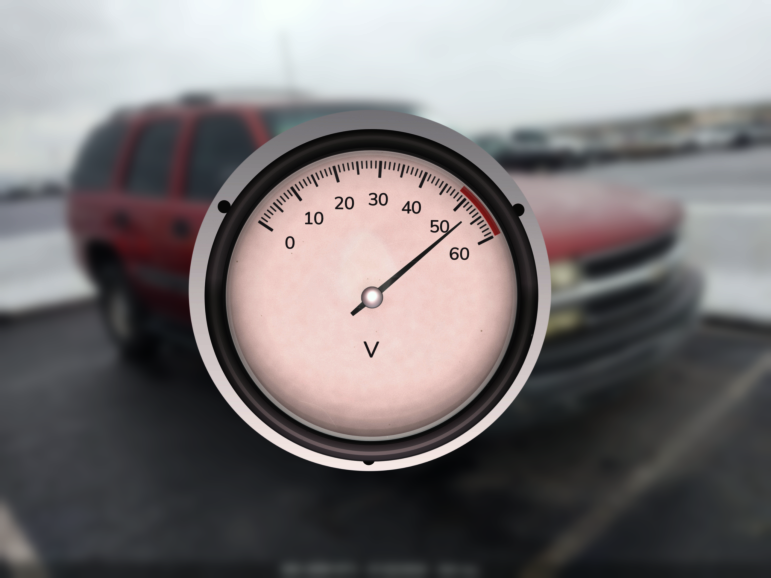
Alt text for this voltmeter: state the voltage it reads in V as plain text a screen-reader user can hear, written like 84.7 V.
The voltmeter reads 53 V
